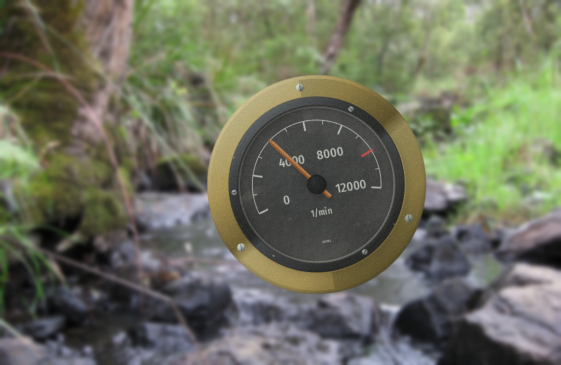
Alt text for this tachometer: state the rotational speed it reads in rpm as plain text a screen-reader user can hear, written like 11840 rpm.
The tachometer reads 4000 rpm
